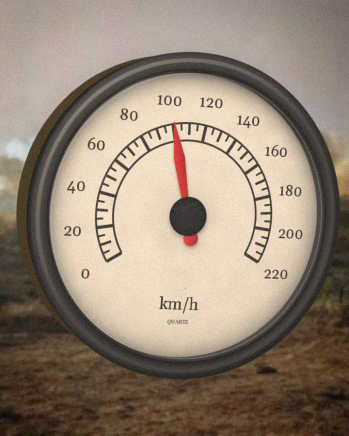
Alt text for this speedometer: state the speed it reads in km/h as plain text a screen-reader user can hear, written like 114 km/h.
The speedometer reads 100 km/h
